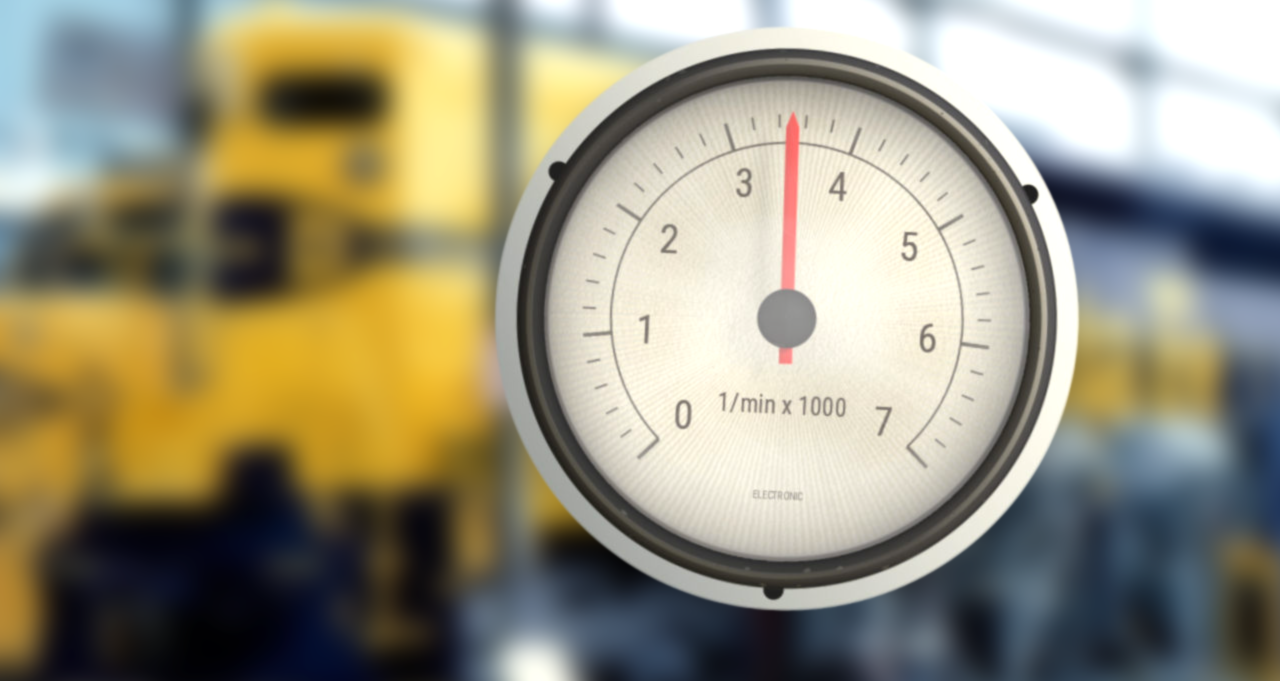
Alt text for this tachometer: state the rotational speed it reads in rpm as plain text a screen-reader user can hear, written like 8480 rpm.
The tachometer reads 3500 rpm
